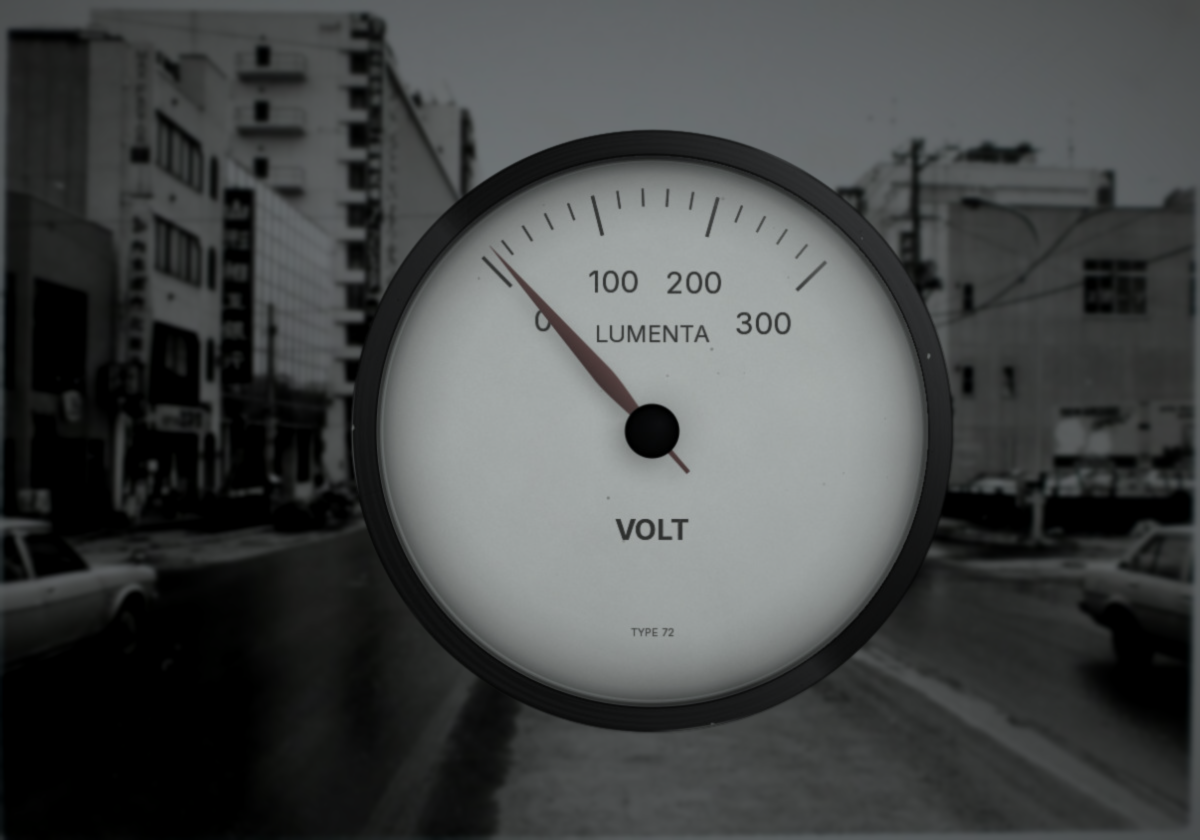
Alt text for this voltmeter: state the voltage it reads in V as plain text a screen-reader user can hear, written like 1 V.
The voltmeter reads 10 V
